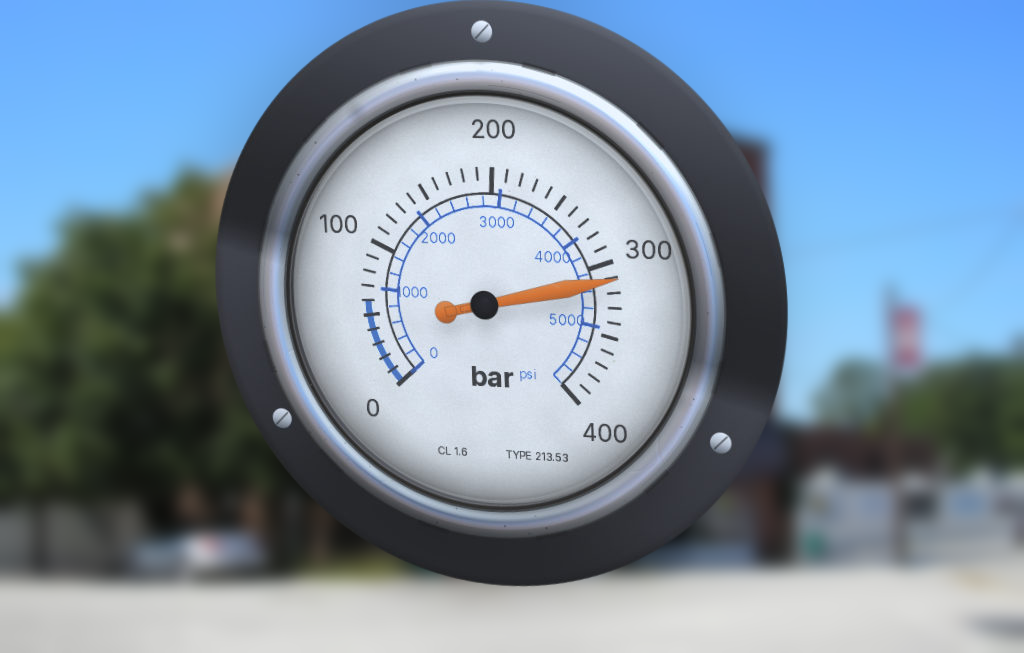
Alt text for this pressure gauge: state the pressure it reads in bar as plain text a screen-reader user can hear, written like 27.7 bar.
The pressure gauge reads 310 bar
